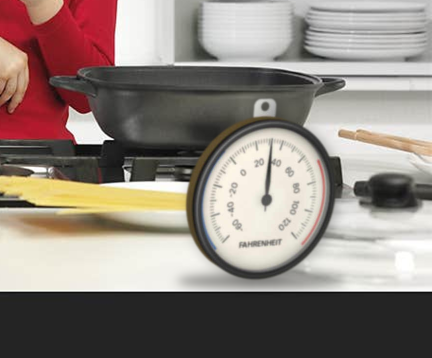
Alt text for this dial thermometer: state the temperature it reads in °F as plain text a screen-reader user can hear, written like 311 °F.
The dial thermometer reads 30 °F
